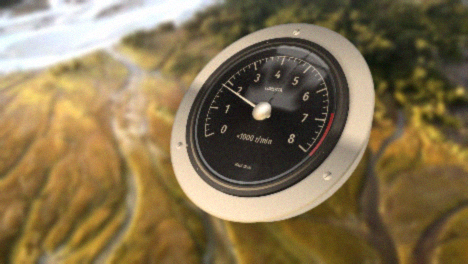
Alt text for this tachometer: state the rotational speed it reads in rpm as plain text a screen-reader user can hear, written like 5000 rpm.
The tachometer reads 1800 rpm
